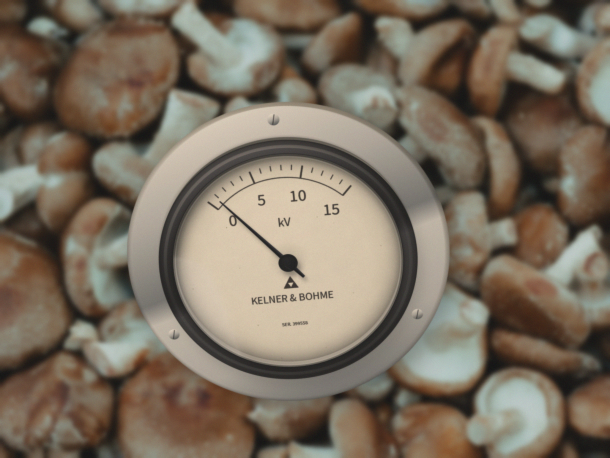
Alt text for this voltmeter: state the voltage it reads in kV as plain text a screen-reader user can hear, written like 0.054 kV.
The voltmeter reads 1 kV
